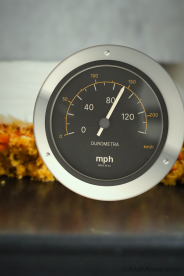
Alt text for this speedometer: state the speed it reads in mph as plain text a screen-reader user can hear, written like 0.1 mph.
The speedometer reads 90 mph
